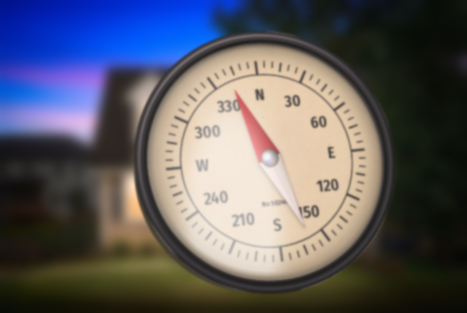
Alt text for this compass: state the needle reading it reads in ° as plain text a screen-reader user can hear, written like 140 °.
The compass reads 340 °
